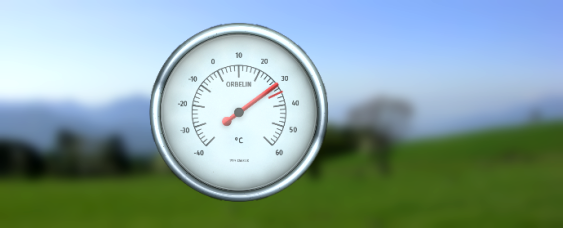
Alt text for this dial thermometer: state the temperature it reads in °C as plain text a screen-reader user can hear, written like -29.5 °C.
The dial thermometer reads 30 °C
